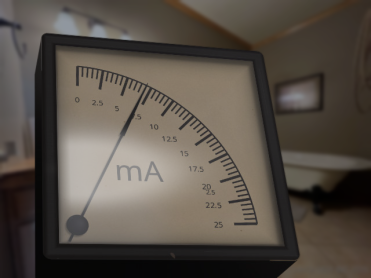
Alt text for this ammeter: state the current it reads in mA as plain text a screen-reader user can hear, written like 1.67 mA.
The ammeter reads 7 mA
